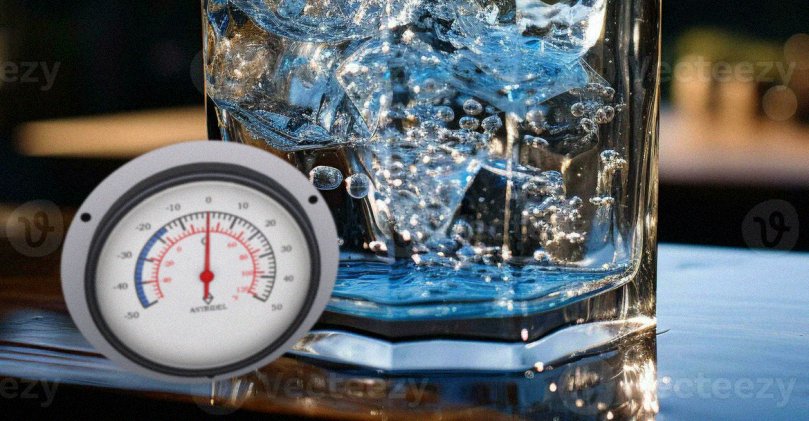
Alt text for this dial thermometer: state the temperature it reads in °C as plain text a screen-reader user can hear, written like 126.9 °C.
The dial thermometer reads 0 °C
